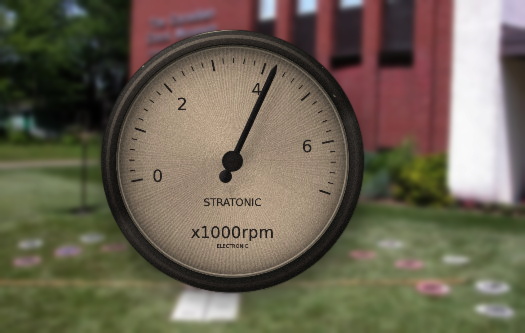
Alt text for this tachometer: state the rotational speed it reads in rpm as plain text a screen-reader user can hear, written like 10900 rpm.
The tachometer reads 4200 rpm
